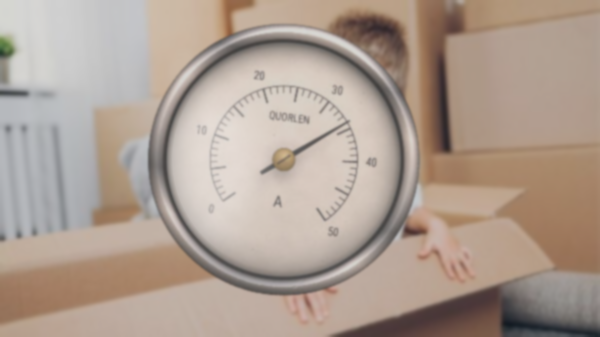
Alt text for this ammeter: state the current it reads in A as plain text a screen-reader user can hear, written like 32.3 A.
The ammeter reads 34 A
